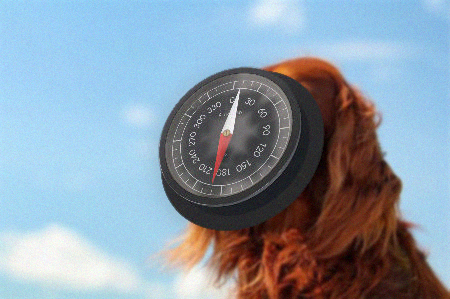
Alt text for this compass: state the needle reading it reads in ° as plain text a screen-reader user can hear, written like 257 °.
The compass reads 190 °
